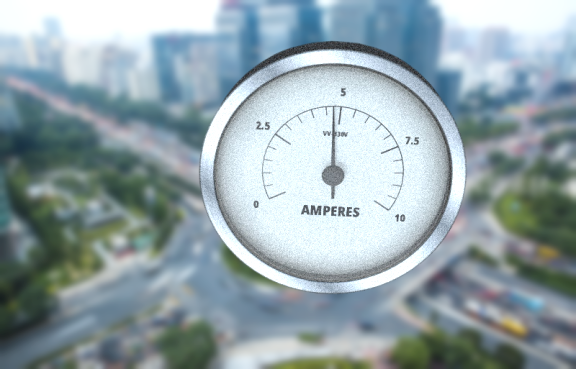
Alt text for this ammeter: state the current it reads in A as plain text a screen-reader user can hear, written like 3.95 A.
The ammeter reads 4.75 A
